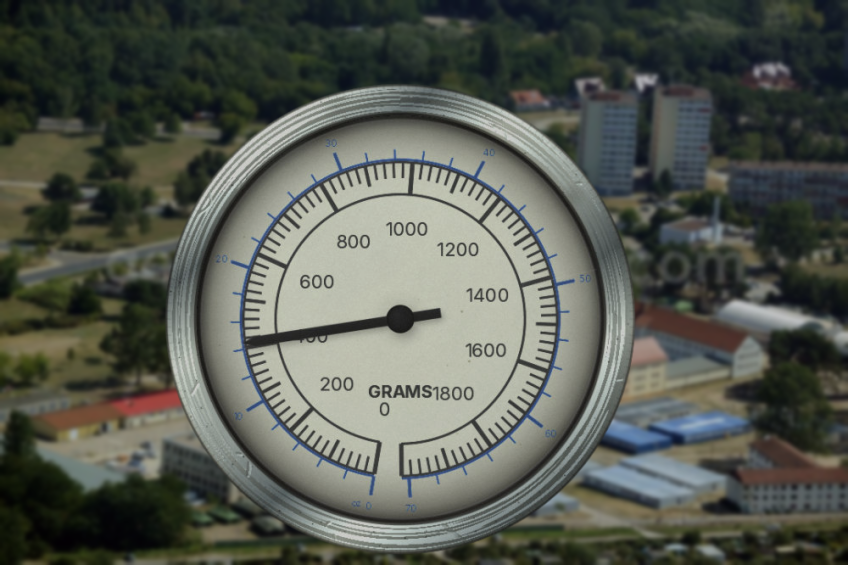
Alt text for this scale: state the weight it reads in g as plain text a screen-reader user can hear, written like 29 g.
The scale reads 410 g
